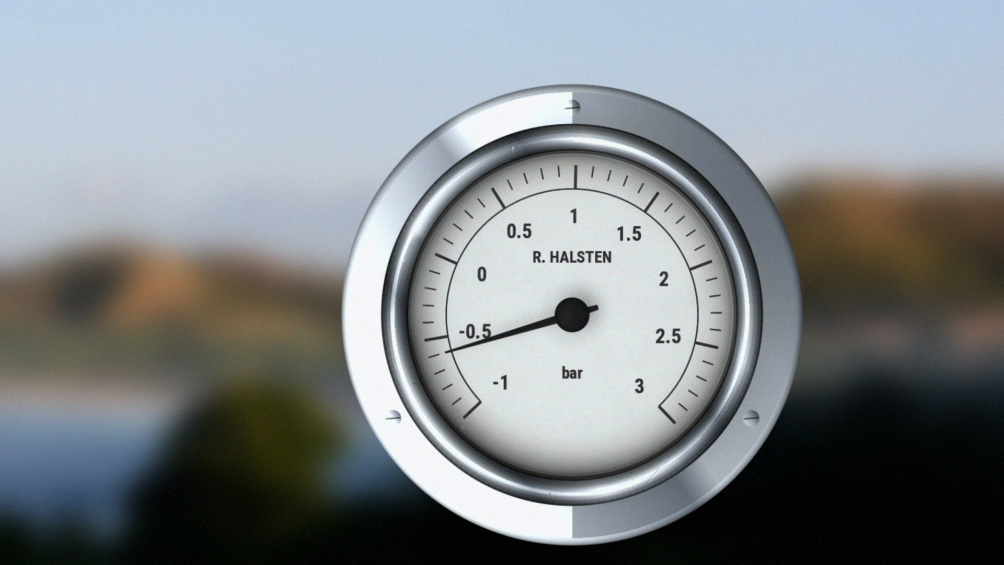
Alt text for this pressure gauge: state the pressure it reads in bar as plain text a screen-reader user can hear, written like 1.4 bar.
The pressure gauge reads -0.6 bar
